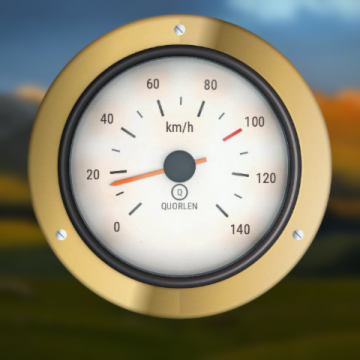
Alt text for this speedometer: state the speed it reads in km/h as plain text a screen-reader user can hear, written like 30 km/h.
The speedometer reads 15 km/h
